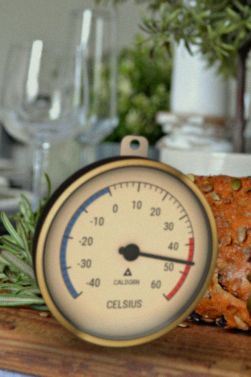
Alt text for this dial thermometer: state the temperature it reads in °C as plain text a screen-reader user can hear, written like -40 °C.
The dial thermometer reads 46 °C
